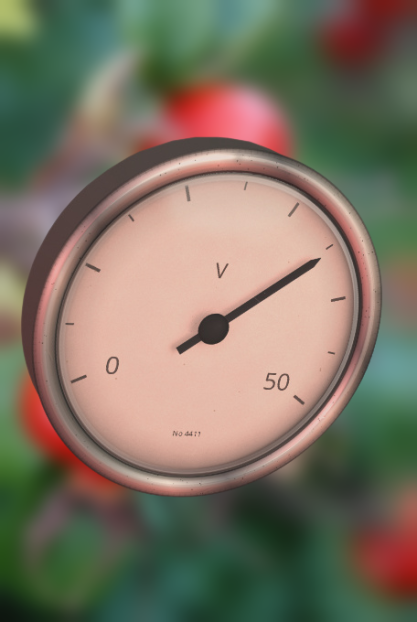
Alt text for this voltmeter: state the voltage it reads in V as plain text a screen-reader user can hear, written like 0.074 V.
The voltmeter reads 35 V
